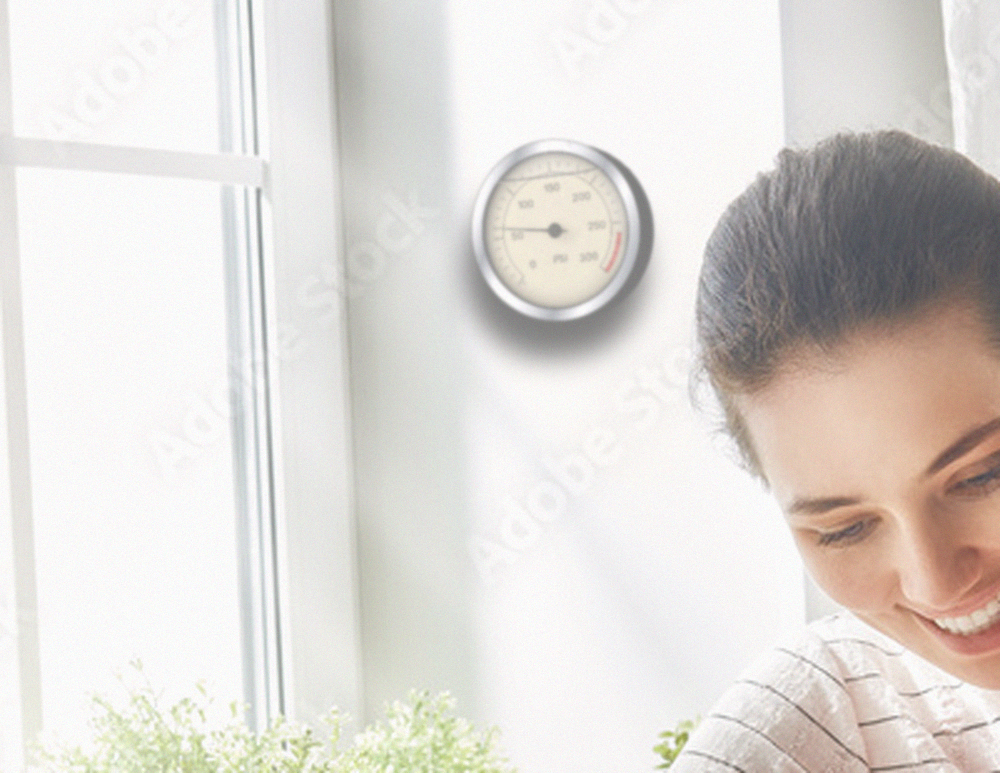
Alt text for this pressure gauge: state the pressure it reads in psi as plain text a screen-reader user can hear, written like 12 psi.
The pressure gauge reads 60 psi
